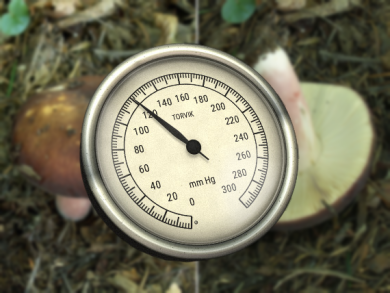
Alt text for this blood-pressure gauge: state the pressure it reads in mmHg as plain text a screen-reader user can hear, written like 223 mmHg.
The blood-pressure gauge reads 120 mmHg
